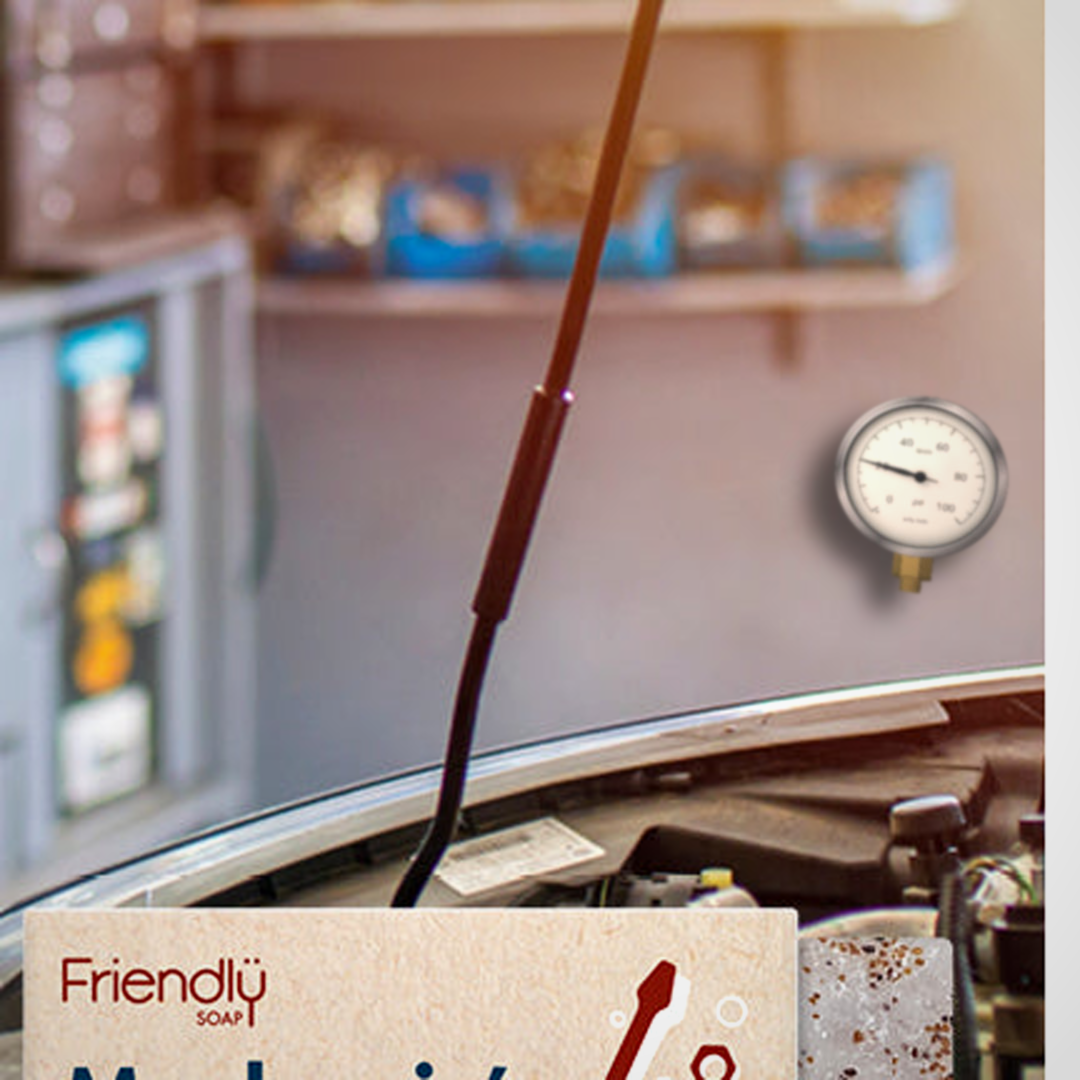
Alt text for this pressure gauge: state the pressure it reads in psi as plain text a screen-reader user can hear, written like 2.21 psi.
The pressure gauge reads 20 psi
